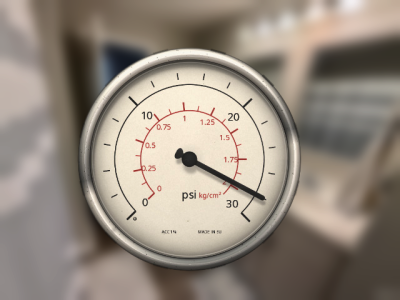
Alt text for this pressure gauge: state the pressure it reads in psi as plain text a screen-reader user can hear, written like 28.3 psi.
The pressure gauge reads 28 psi
